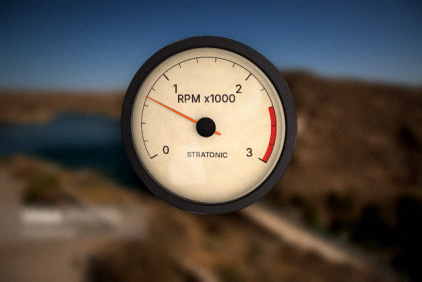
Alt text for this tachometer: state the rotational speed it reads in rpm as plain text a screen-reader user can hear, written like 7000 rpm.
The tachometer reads 700 rpm
